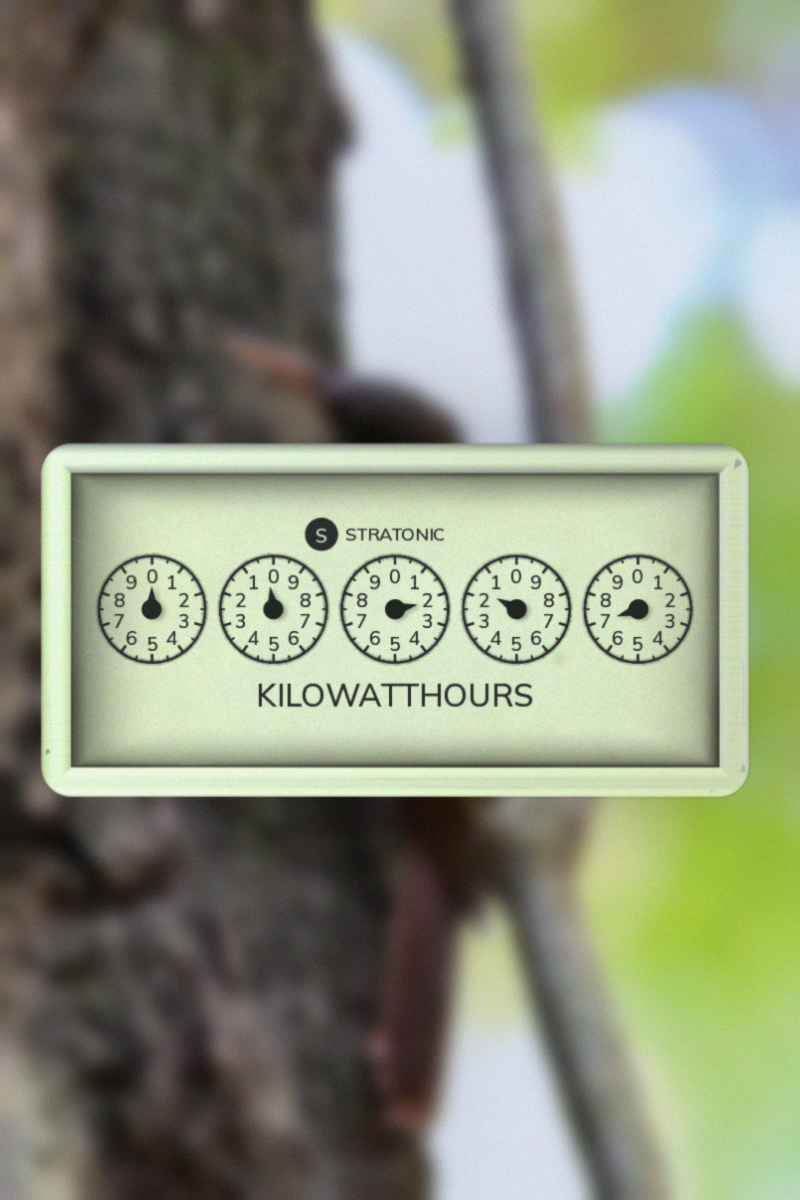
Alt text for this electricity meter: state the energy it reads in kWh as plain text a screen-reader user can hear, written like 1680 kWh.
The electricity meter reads 217 kWh
